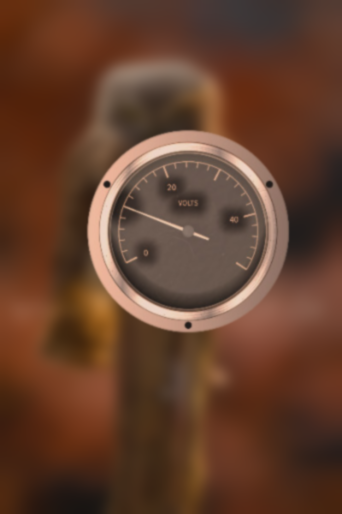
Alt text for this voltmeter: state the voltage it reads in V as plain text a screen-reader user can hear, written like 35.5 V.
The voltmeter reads 10 V
